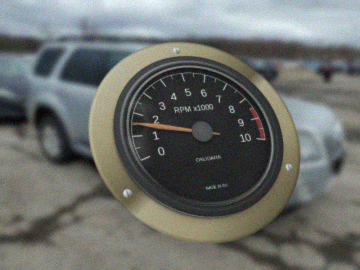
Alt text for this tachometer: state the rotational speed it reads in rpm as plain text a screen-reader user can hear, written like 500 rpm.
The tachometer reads 1500 rpm
